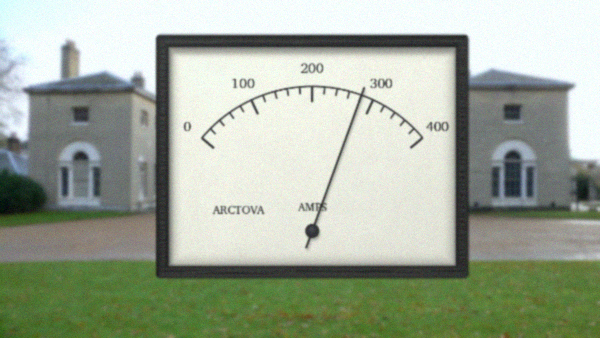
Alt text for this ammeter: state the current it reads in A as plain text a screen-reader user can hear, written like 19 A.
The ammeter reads 280 A
